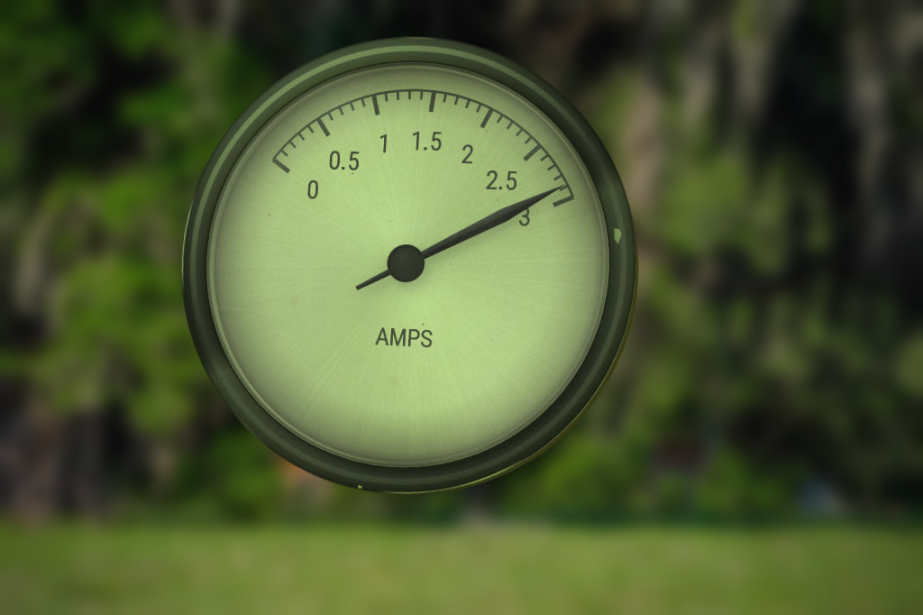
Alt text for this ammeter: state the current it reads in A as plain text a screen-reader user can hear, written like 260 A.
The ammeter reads 2.9 A
